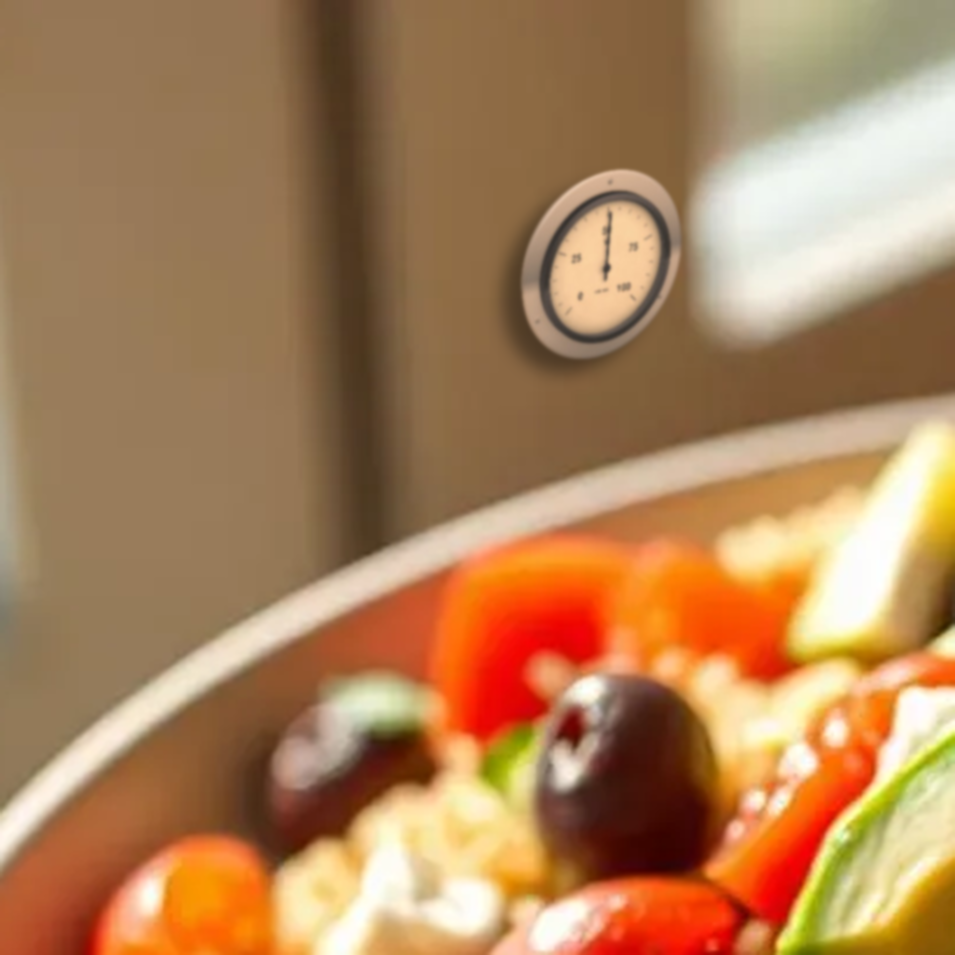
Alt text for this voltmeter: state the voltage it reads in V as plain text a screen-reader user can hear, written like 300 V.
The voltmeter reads 50 V
